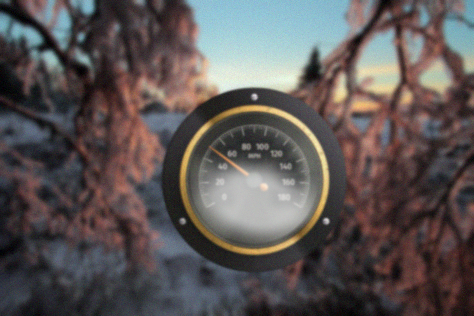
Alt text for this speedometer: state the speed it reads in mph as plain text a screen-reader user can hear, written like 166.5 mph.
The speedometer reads 50 mph
